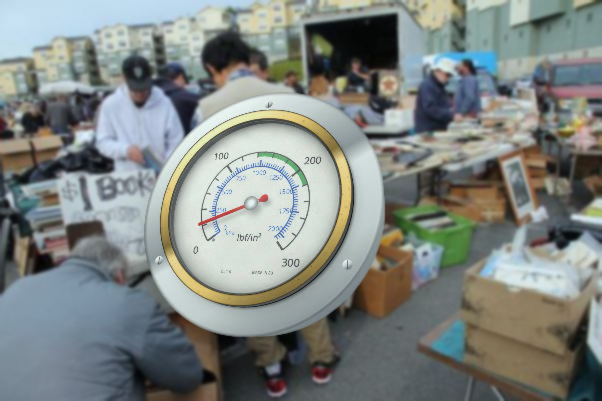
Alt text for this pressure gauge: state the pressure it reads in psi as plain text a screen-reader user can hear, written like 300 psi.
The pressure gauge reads 20 psi
